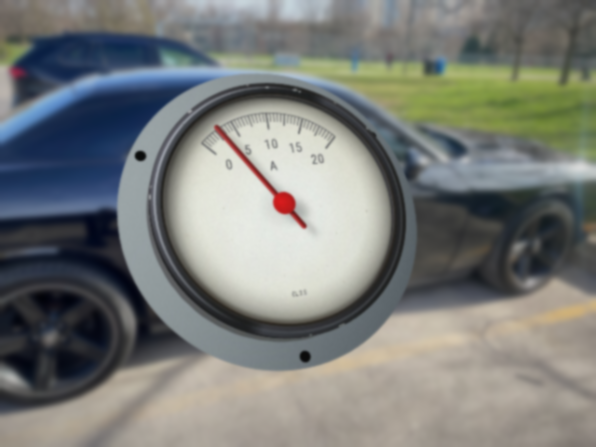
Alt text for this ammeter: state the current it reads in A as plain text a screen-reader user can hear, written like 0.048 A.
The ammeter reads 2.5 A
